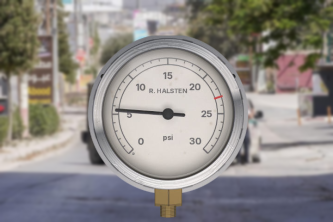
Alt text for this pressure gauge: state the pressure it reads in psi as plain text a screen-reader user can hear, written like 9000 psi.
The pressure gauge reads 5.5 psi
